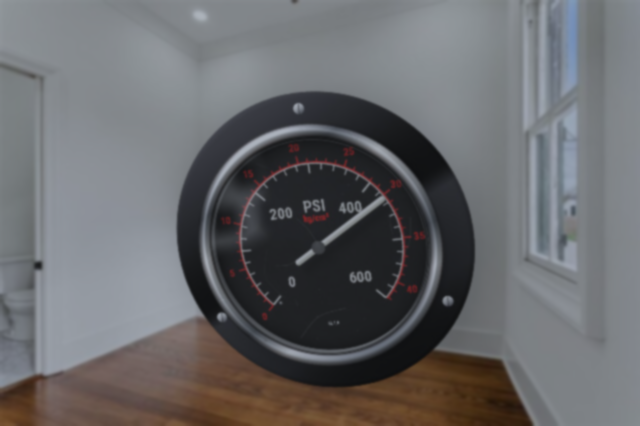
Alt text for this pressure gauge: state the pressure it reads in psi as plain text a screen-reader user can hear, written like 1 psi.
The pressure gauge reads 430 psi
